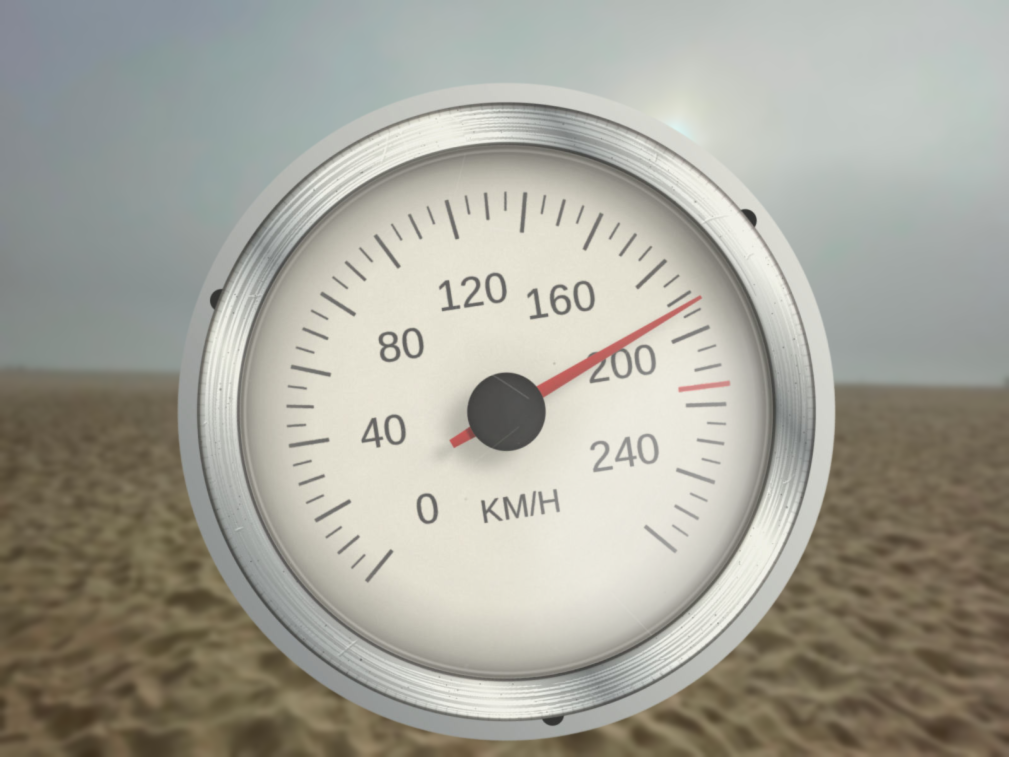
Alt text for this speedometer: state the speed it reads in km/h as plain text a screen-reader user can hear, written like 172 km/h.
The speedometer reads 192.5 km/h
